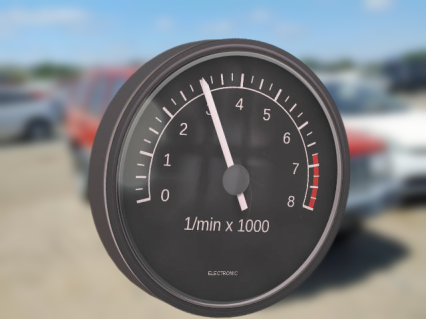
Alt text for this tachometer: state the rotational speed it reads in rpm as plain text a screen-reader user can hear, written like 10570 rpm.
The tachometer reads 3000 rpm
